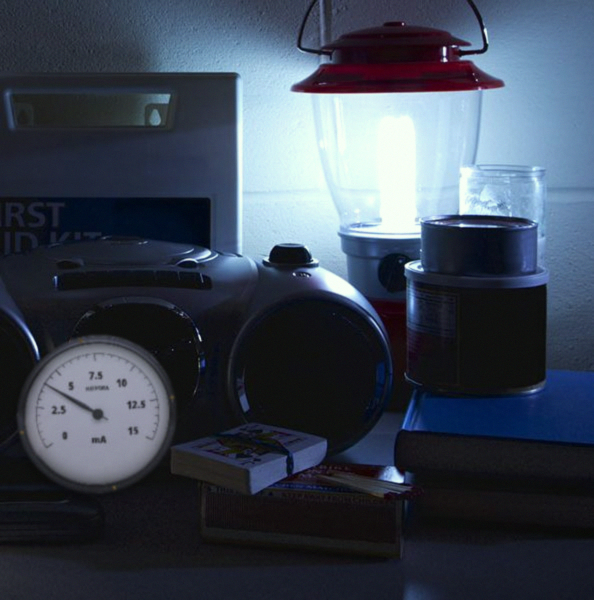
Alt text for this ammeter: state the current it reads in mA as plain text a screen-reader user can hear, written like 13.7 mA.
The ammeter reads 4 mA
